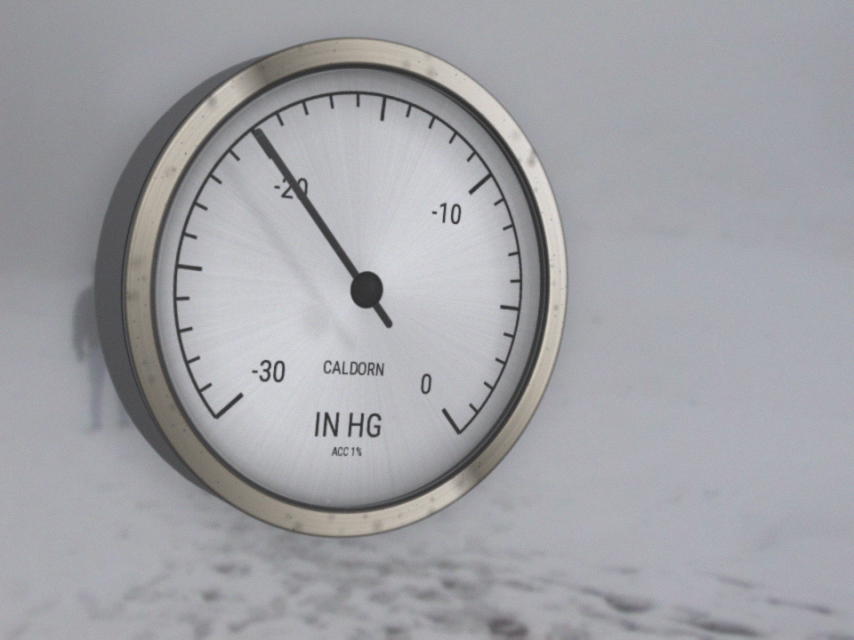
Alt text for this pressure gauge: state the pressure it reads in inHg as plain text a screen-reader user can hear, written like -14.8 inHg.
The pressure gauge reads -20 inHg
